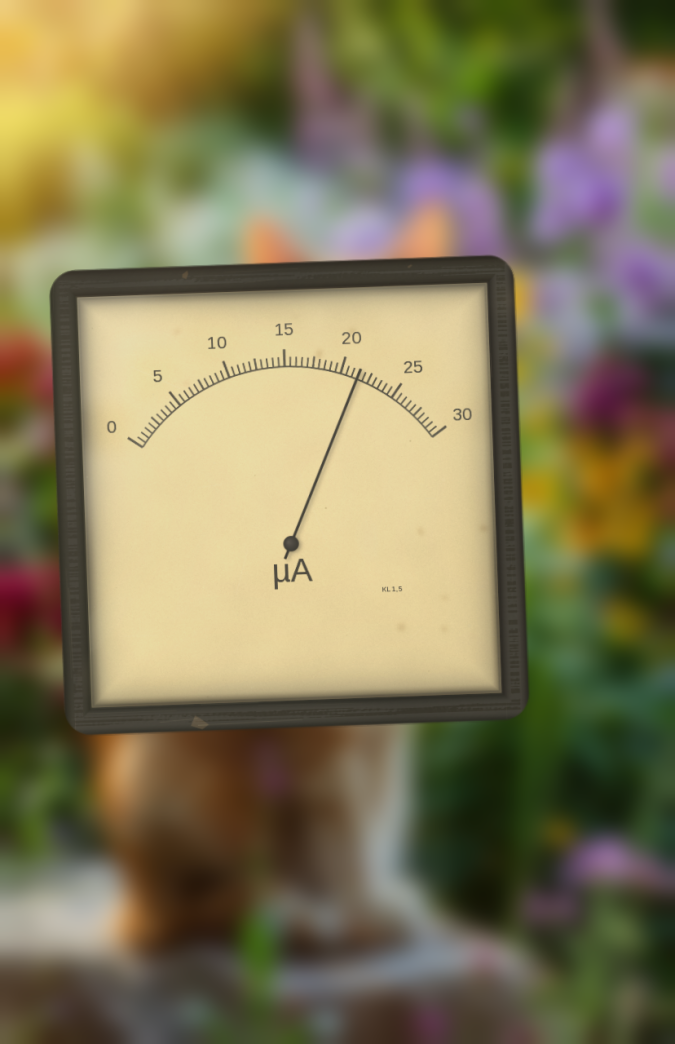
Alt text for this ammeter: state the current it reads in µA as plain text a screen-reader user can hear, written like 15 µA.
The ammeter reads 21.5 µA
